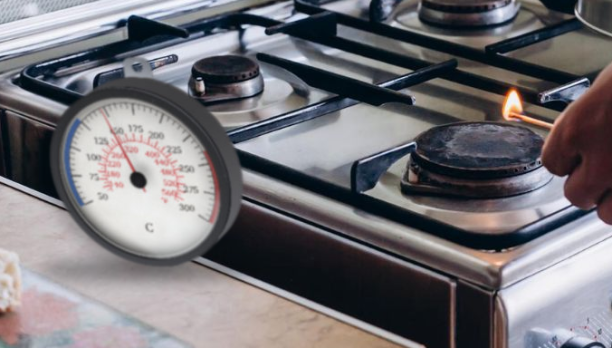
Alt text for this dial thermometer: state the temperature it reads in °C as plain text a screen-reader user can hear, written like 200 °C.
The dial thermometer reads 150 °C
